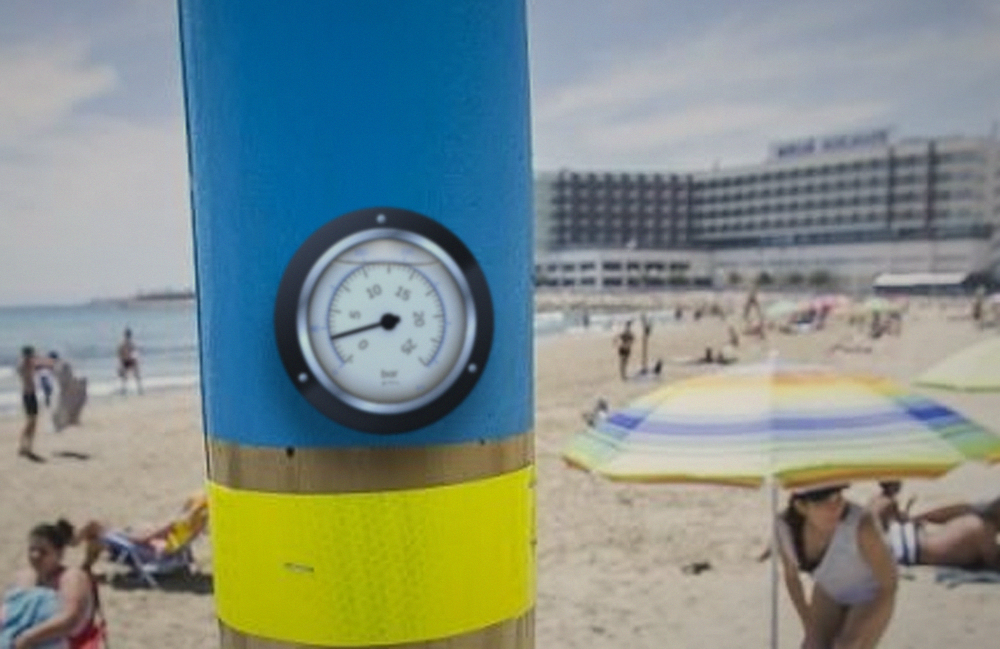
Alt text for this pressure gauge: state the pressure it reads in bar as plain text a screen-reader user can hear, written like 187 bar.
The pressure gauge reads 2.5 bar
